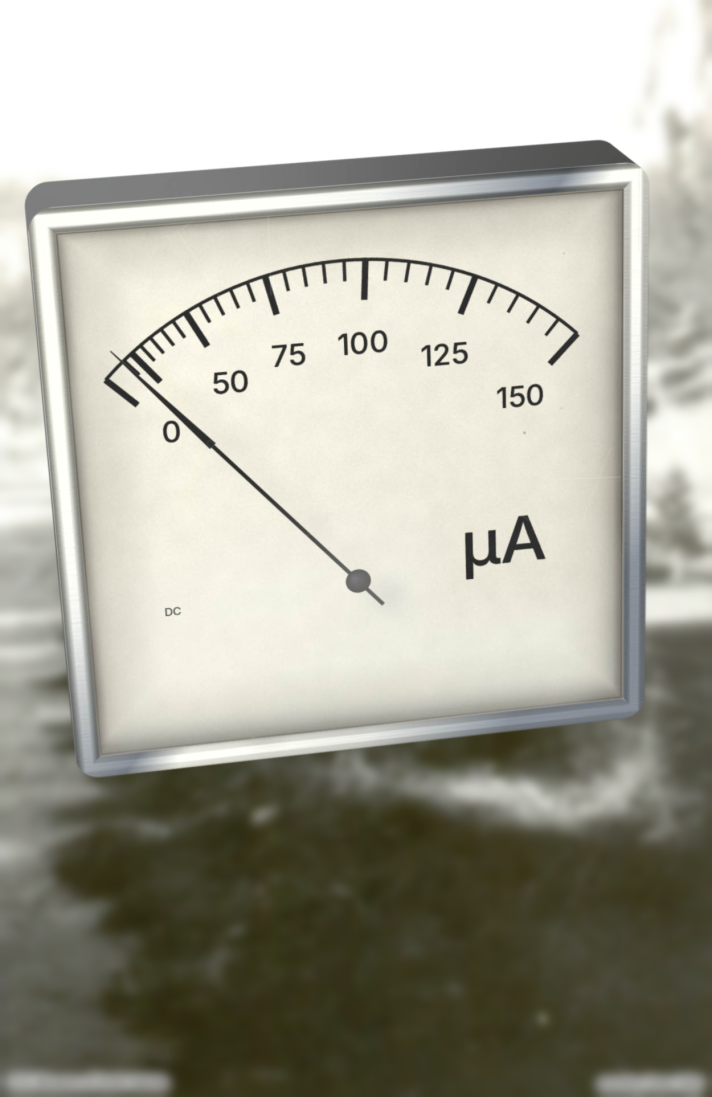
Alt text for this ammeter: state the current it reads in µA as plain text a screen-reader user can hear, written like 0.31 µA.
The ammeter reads 20 µA
